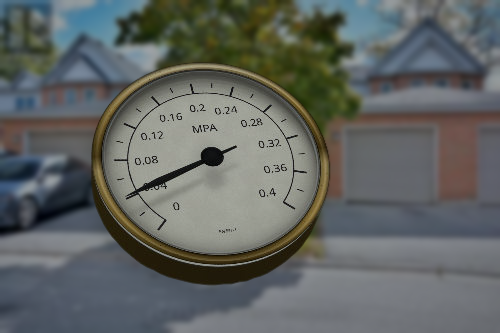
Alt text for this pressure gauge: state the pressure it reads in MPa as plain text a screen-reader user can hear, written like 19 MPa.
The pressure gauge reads 0.04 MPa
